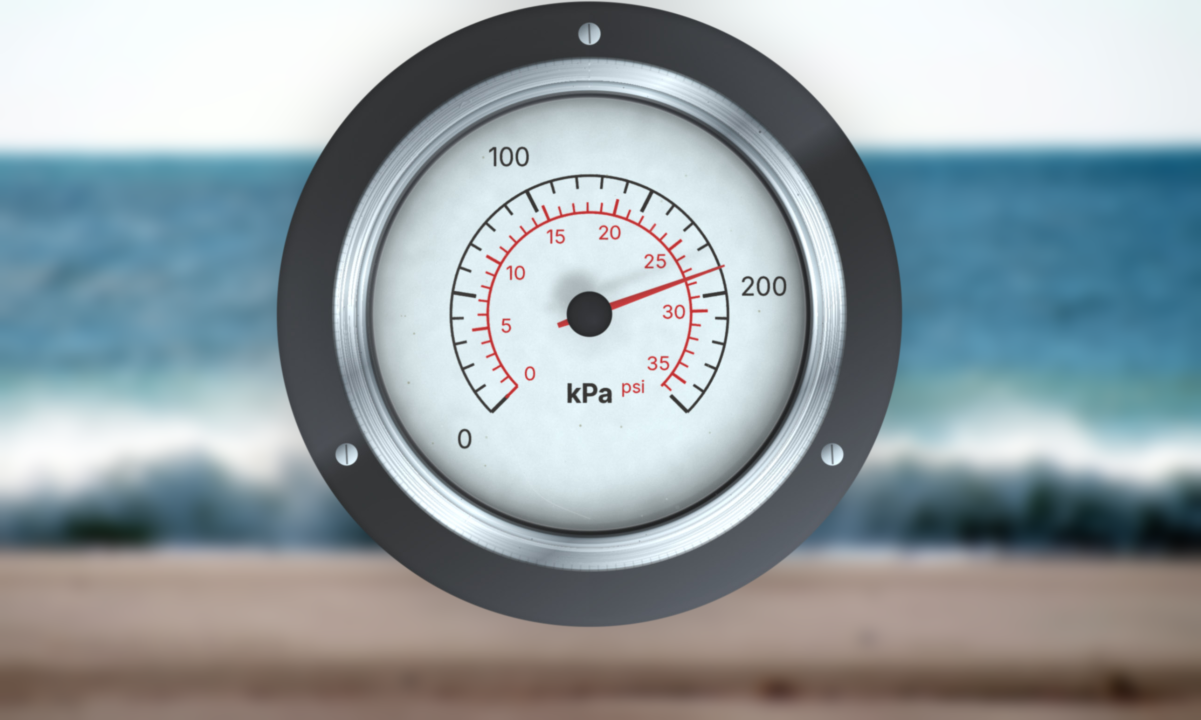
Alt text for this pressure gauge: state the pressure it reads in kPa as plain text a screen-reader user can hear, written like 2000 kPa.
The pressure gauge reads 190 kPa
